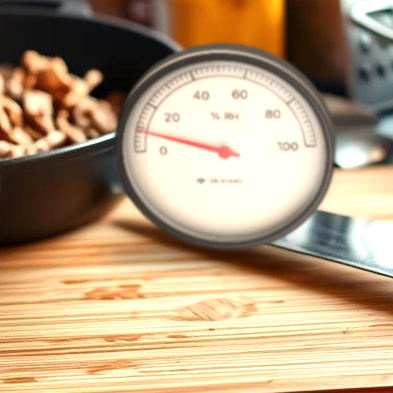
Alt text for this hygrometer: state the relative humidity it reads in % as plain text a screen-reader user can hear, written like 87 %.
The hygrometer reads 10 %
